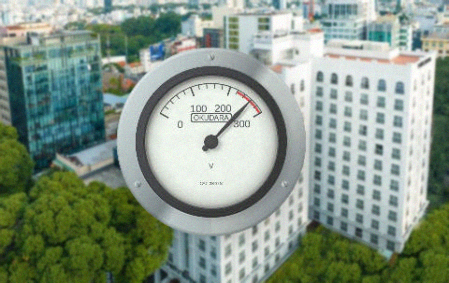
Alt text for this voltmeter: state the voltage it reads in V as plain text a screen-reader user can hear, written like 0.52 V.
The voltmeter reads 260 V
